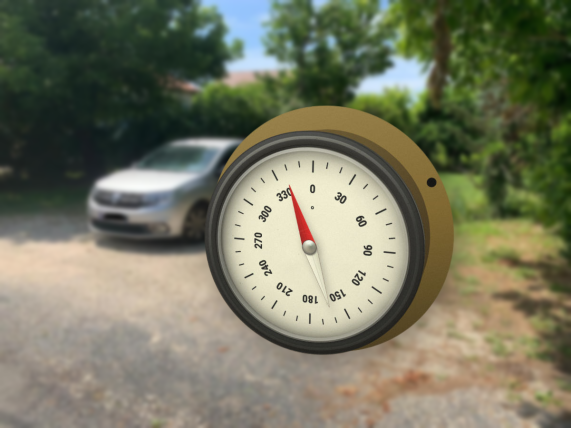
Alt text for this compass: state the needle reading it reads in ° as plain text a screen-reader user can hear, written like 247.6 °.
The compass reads 340 °
